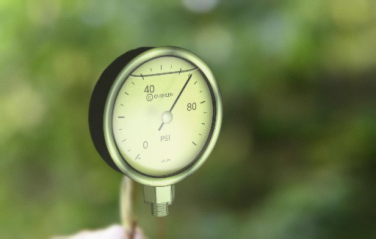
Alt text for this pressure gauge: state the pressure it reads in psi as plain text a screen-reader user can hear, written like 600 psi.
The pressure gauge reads 65 psi
